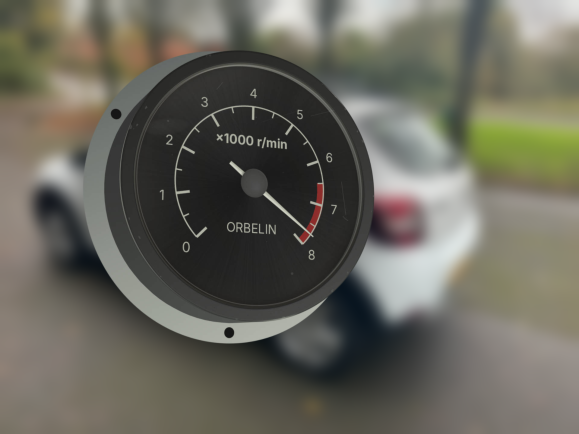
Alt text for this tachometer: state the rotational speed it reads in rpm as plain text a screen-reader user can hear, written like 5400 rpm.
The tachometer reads 7750 rpm
